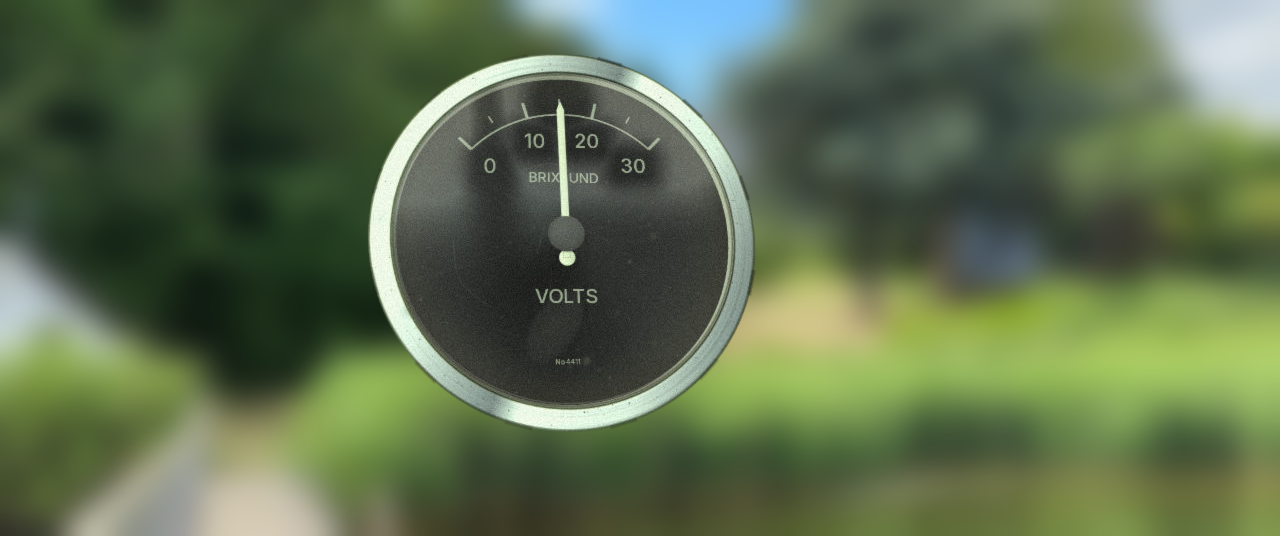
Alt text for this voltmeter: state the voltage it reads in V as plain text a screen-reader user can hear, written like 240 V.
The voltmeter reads 15 V
